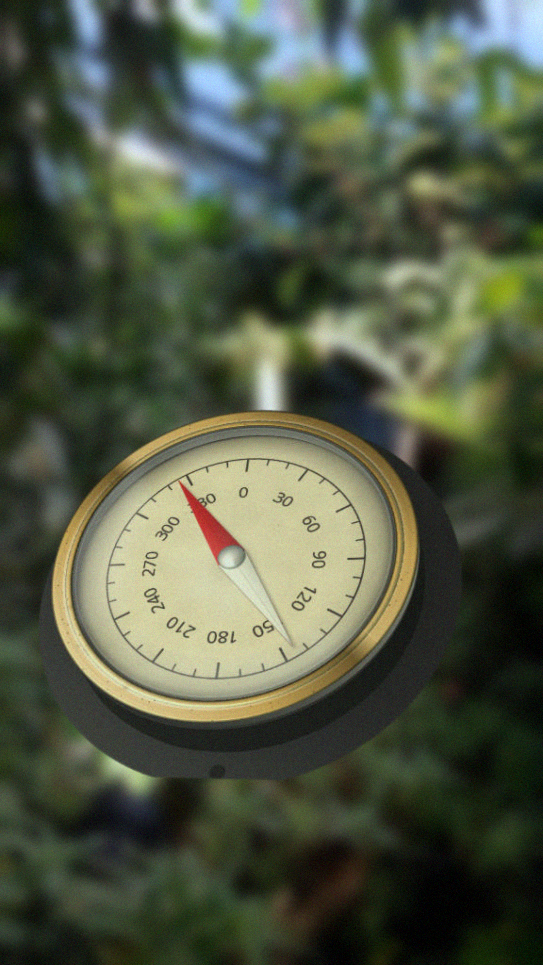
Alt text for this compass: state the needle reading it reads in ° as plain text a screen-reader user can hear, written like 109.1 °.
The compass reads 325 °
